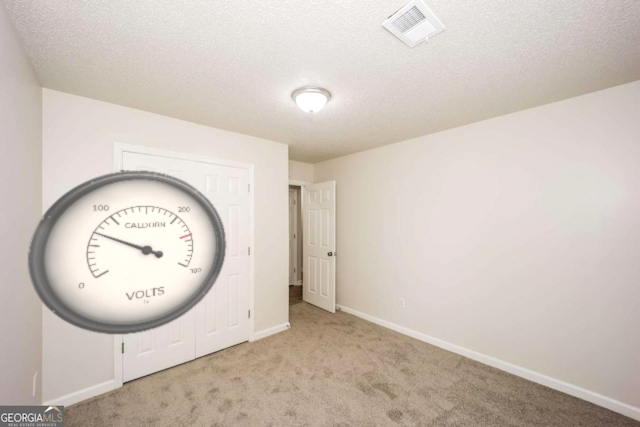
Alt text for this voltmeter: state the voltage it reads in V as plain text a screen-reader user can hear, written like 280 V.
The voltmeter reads 70 V
